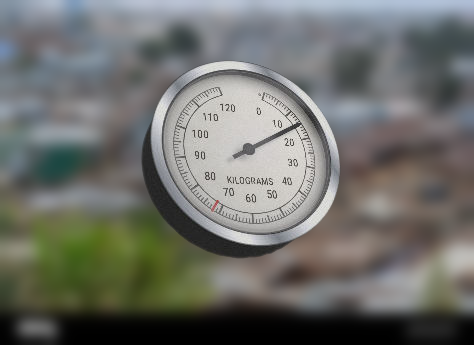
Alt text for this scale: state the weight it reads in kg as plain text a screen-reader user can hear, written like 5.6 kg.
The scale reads 15 kg
